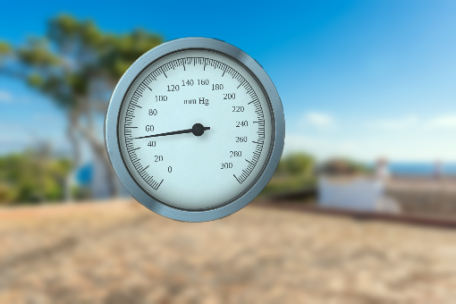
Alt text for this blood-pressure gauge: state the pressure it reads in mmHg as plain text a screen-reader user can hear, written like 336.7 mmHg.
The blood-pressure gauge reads 50 mmHg
